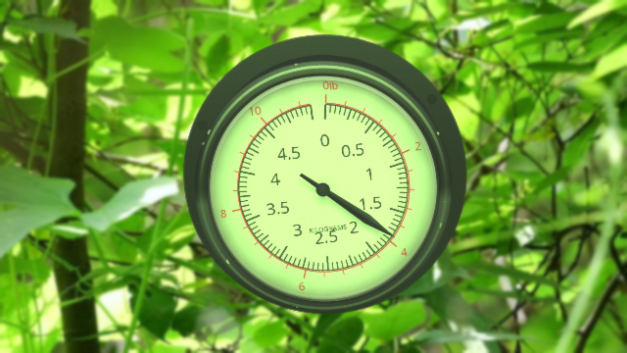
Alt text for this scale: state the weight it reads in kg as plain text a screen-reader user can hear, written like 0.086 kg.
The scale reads 1.75 kg
